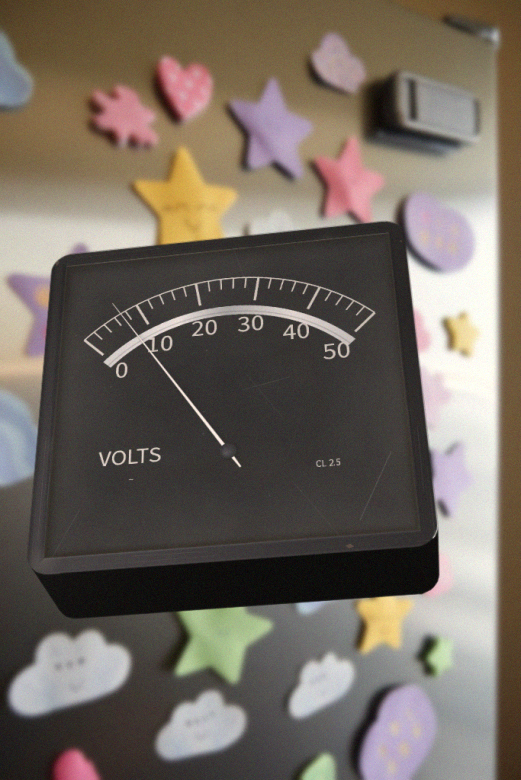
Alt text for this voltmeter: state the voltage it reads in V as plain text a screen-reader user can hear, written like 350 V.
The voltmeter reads 7 V
